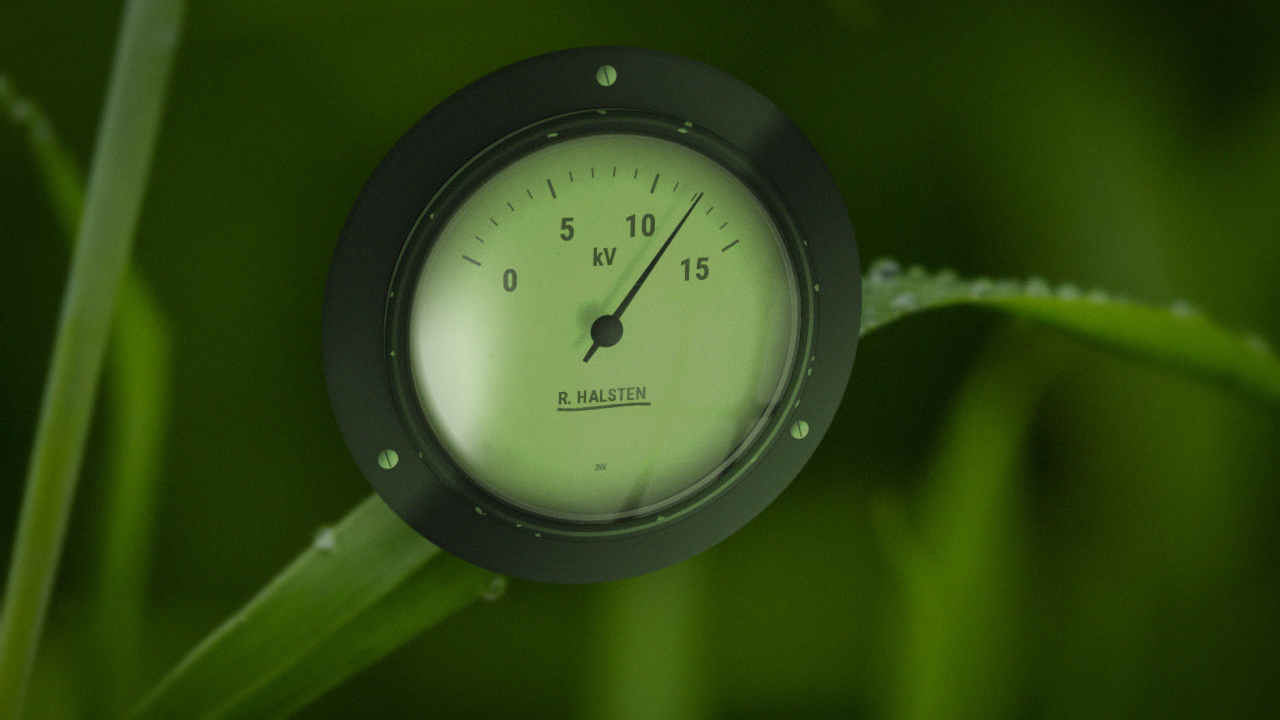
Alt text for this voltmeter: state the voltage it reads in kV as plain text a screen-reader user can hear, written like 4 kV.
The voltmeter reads 12 kV
